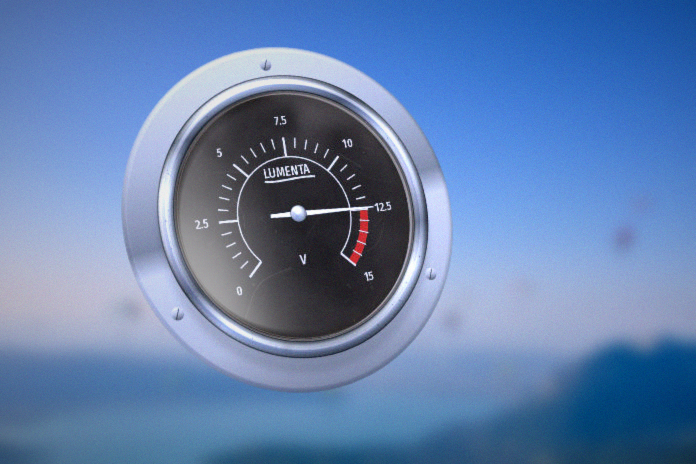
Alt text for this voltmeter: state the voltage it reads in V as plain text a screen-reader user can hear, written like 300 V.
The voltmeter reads 12.5 V
